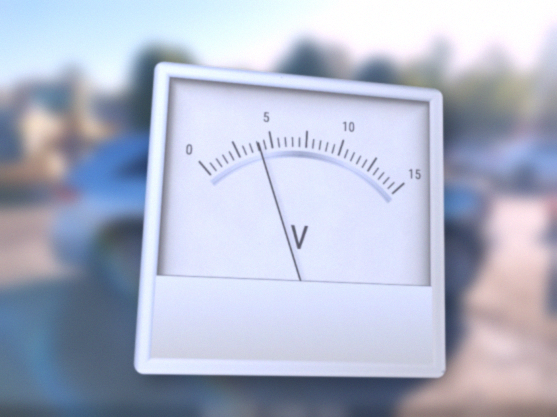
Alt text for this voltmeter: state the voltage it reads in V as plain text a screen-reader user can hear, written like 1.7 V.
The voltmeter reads 4 V
